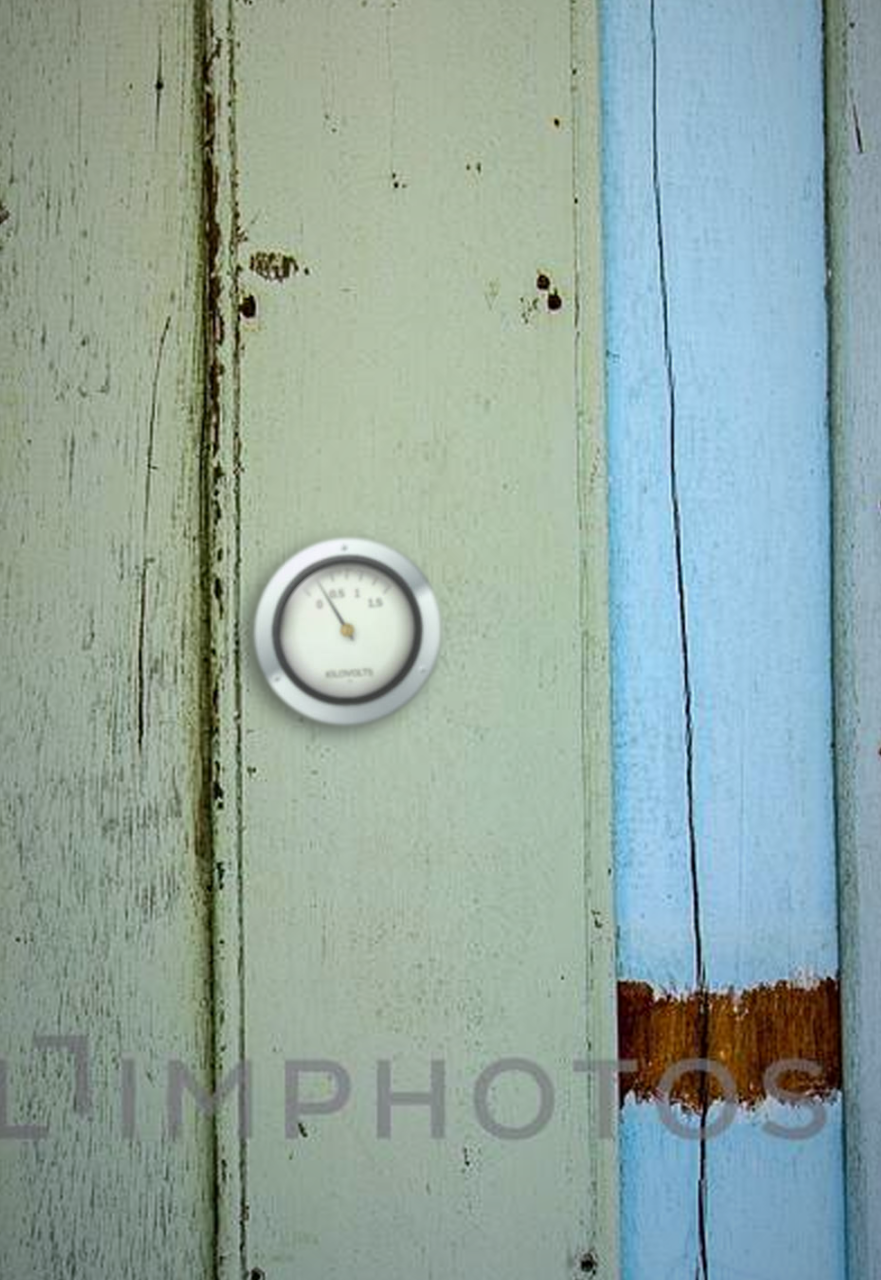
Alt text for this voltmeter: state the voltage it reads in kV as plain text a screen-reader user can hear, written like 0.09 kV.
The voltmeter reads 0.25 kV
